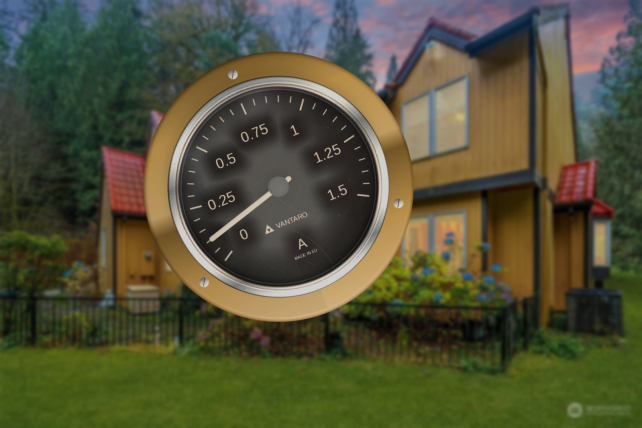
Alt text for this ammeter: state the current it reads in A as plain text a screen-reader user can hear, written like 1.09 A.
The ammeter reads 0.1 A
